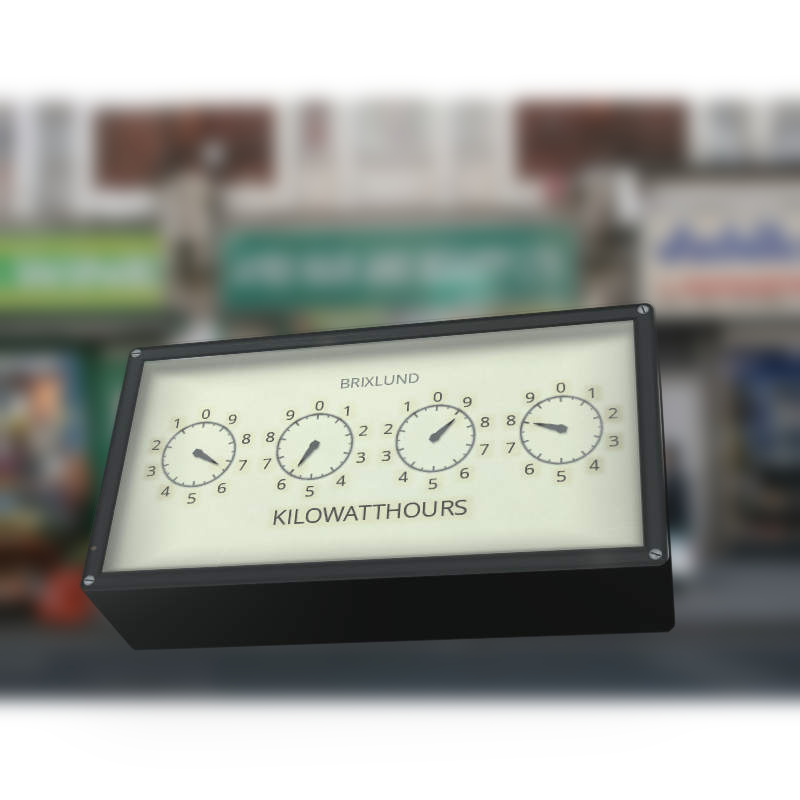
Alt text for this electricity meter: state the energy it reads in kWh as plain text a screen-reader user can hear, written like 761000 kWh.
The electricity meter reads 6588 kWh
